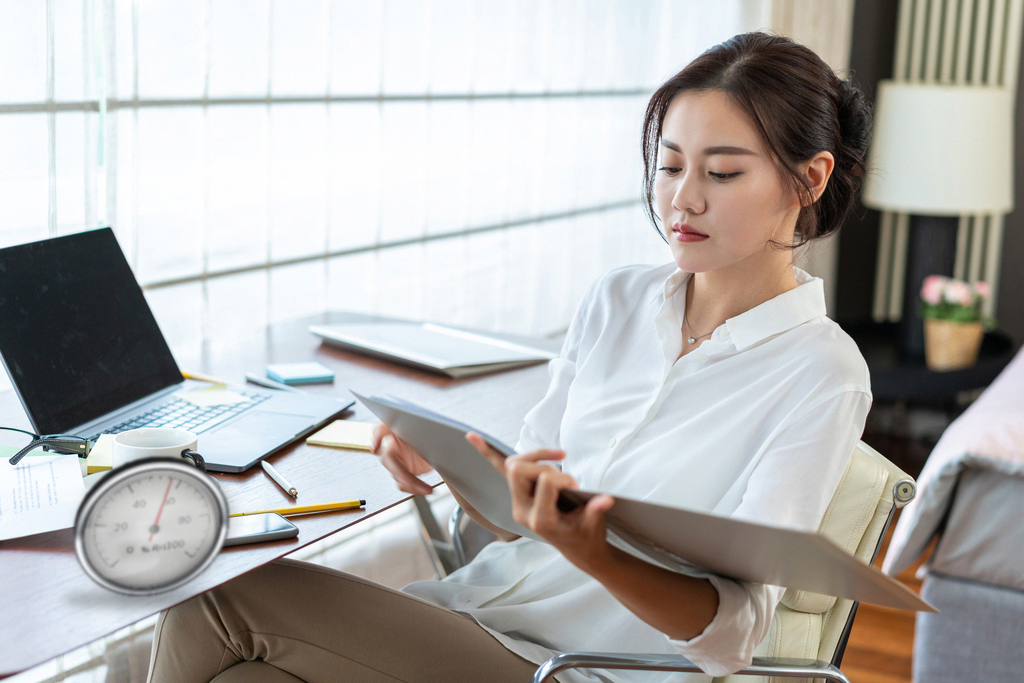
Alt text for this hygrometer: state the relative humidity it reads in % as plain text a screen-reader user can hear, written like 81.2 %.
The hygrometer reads 56 %
